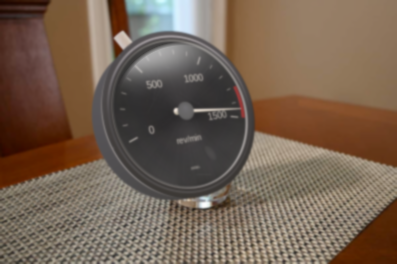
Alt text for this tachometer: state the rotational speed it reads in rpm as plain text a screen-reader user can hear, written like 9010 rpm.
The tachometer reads 1450 rpm
